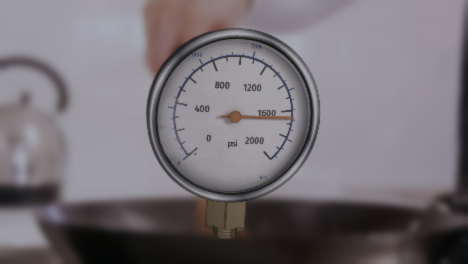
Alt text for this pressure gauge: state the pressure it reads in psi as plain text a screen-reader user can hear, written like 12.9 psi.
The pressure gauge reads 1650 psi
